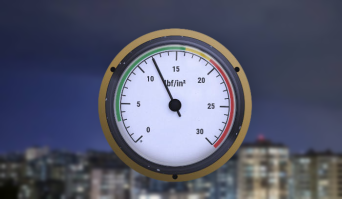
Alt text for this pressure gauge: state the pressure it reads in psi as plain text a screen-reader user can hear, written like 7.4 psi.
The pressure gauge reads 12 psi
